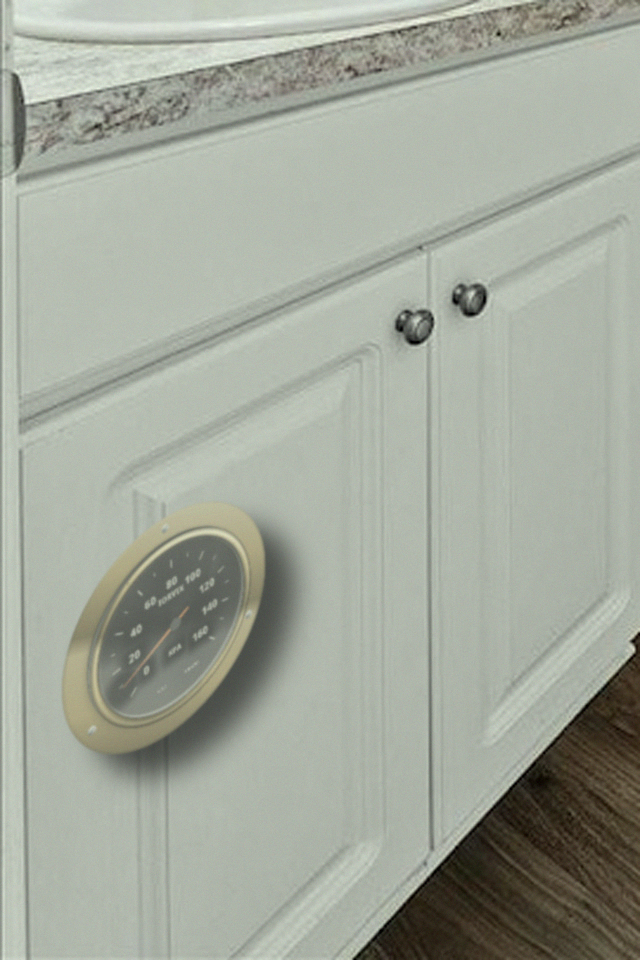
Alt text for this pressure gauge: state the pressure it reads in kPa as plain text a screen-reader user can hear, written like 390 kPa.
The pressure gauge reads 10 kPa
